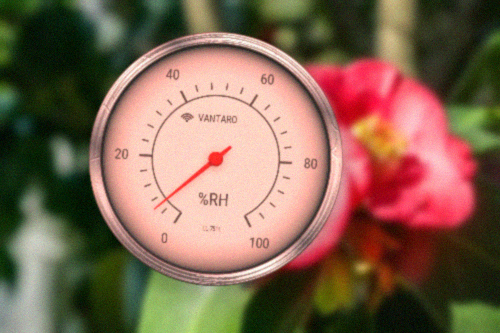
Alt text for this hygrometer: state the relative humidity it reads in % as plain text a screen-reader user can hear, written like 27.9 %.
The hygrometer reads 6 %
